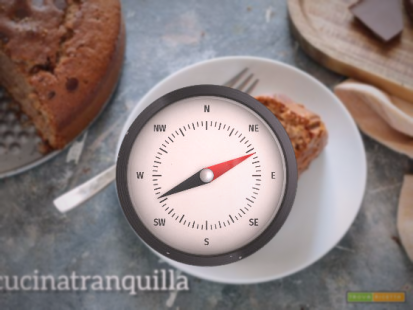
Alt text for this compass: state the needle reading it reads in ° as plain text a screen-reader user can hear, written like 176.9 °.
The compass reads 65 °
